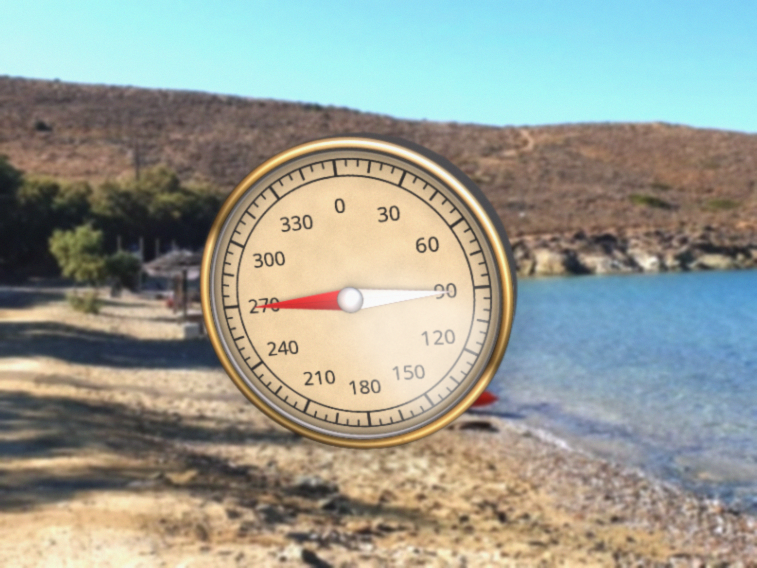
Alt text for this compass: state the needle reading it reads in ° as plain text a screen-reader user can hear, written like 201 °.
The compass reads 270 °
